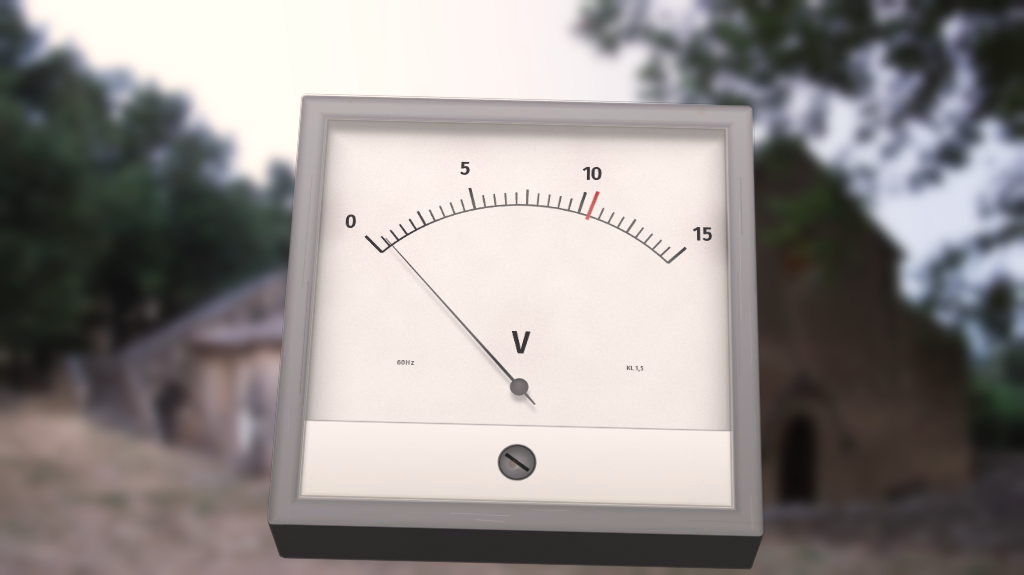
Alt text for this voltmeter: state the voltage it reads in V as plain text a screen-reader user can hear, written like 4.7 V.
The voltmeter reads 0.5 V
